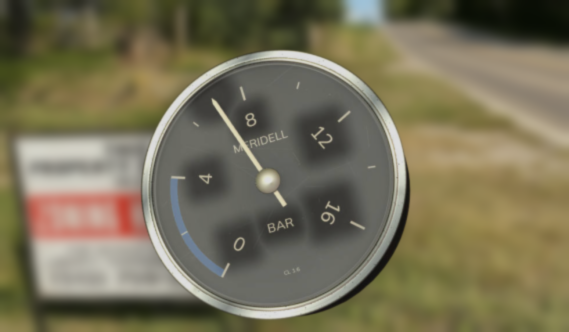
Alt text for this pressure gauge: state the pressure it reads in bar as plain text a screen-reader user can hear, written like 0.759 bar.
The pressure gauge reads 7 bar
